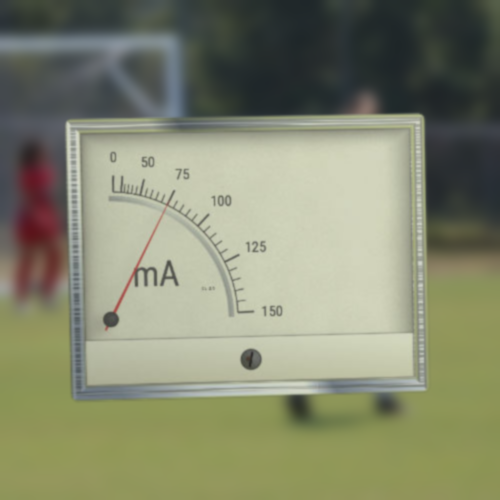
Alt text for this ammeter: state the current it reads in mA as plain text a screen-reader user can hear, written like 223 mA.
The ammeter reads 75 mA
